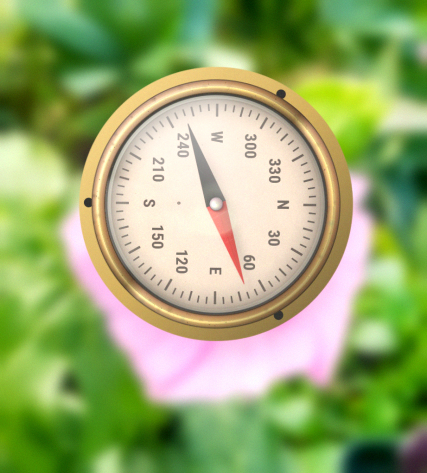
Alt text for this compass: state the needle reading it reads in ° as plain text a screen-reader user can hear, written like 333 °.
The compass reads 70 °
